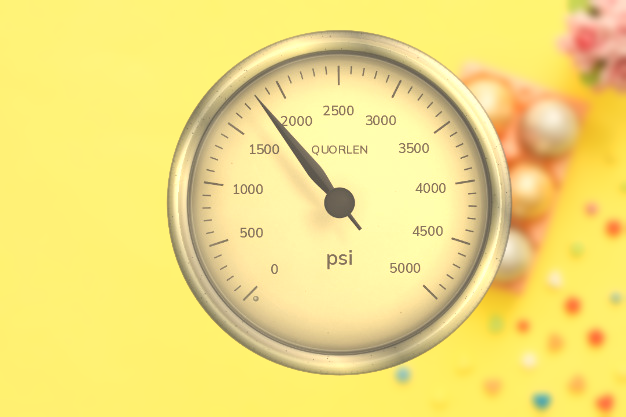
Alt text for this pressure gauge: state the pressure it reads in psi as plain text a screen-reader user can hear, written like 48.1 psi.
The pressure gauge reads 1800 psi
